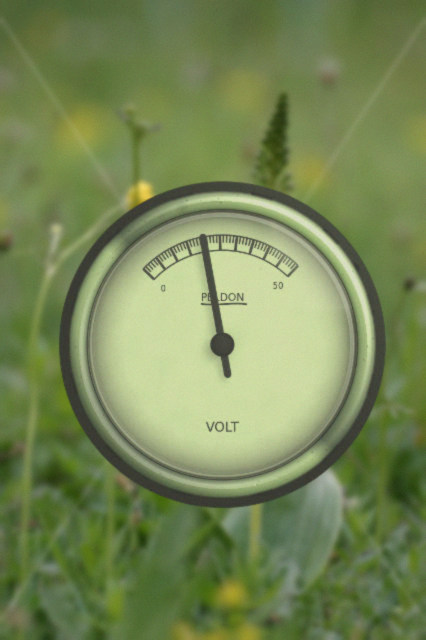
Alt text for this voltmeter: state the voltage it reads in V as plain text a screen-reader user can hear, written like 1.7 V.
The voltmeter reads 20 V
